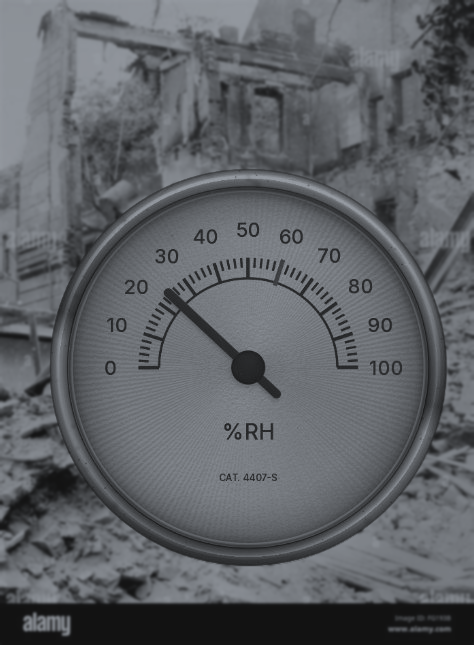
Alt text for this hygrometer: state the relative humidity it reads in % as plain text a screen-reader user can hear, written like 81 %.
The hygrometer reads 24 %
